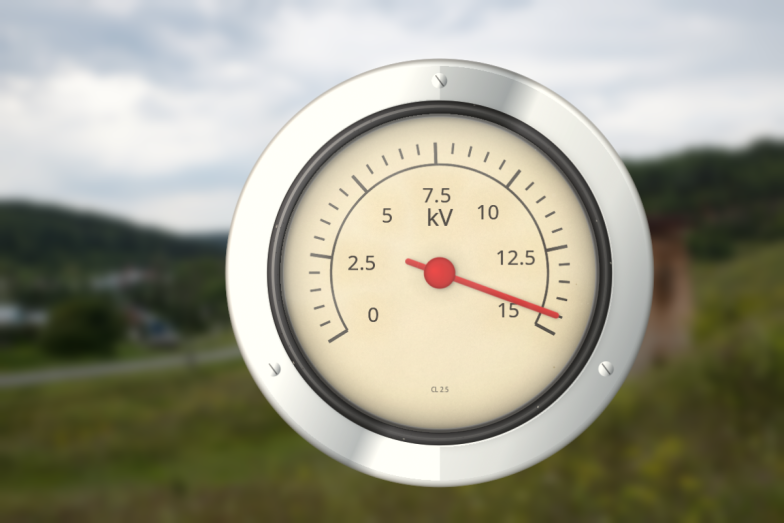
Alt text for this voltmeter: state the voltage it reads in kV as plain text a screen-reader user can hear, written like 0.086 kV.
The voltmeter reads 14.5 kV
